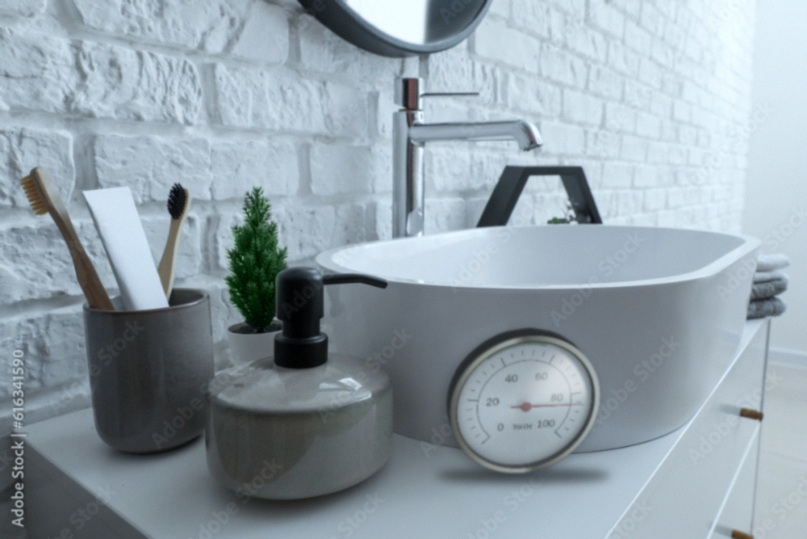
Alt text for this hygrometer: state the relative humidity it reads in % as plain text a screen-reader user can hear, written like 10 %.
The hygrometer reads 84 %
